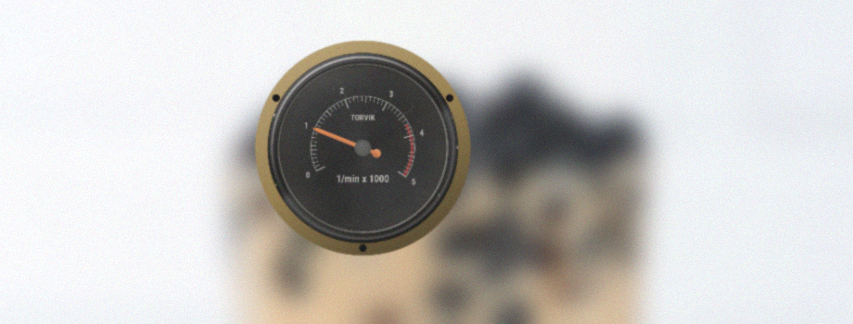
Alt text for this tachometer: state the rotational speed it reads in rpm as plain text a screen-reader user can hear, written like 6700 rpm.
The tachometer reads 1000 rpm
